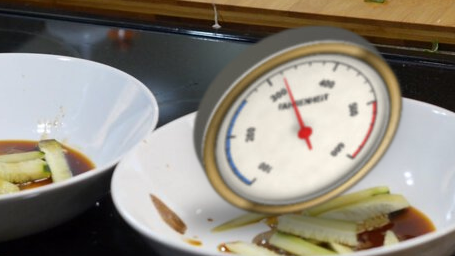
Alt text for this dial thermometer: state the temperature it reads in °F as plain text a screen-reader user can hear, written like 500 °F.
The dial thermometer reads 320 °F
